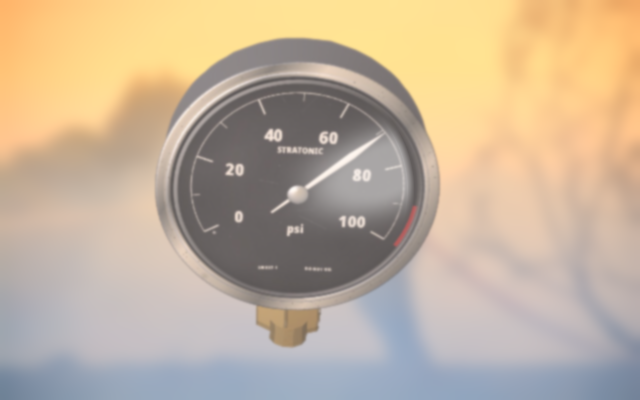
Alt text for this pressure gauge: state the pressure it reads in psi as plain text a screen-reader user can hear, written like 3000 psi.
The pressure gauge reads 70 psi
